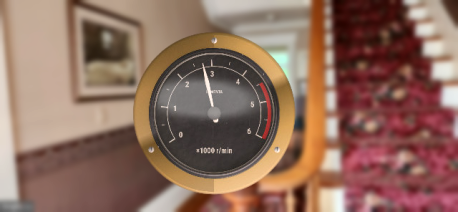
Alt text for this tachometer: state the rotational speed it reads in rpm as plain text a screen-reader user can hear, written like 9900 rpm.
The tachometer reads 2750 rpm
